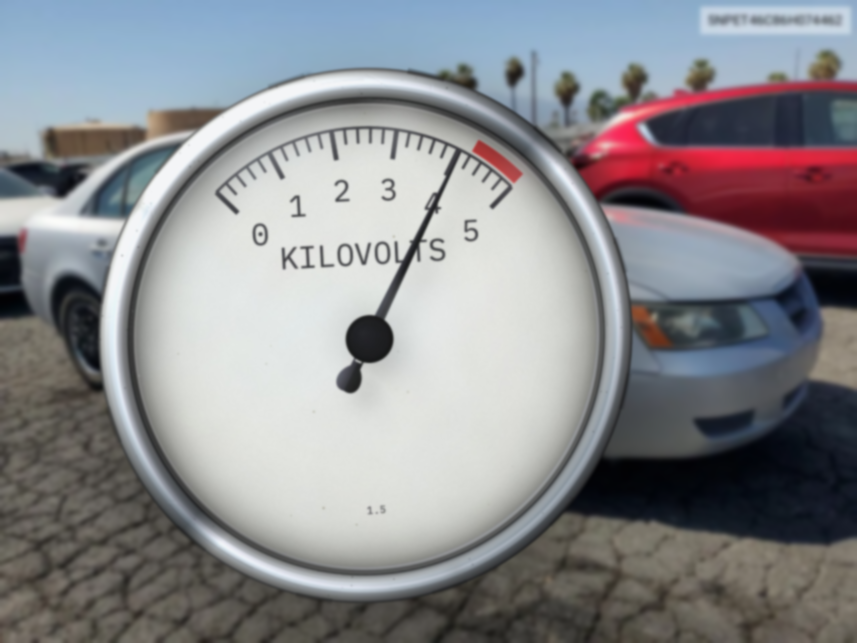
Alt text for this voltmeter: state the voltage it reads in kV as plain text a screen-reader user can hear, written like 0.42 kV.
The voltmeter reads 4 kV
